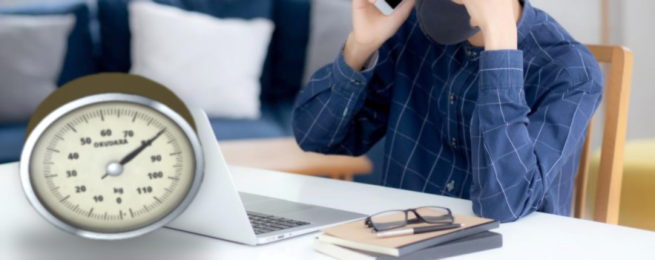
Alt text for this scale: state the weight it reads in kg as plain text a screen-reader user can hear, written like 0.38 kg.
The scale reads 80 kg
